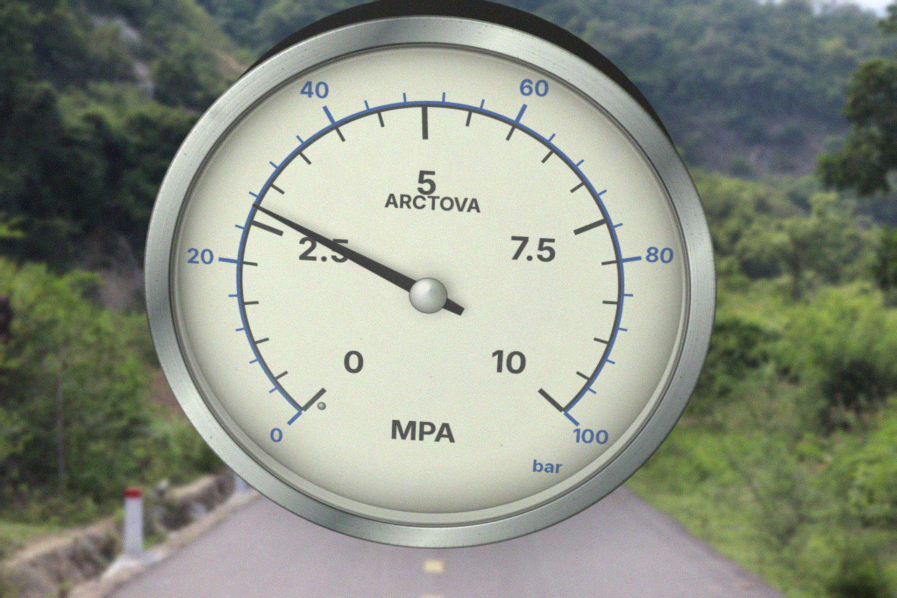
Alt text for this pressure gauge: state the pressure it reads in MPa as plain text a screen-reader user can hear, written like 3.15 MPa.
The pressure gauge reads 2.75 MPa
